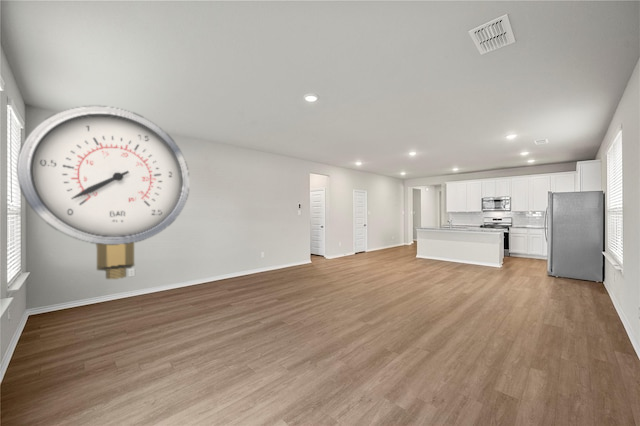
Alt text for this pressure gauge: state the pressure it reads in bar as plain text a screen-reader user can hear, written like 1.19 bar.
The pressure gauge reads 0.1 bar
